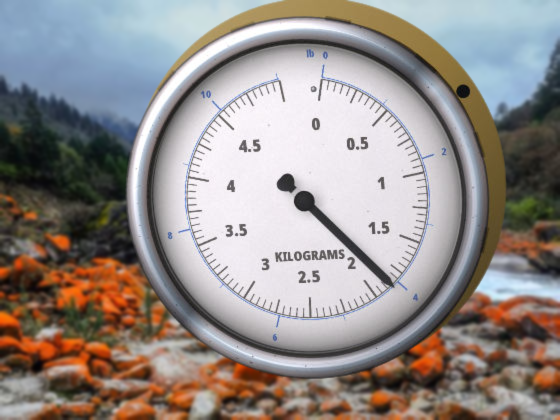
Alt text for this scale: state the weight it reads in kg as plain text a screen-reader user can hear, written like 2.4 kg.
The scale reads 1.85 kg
